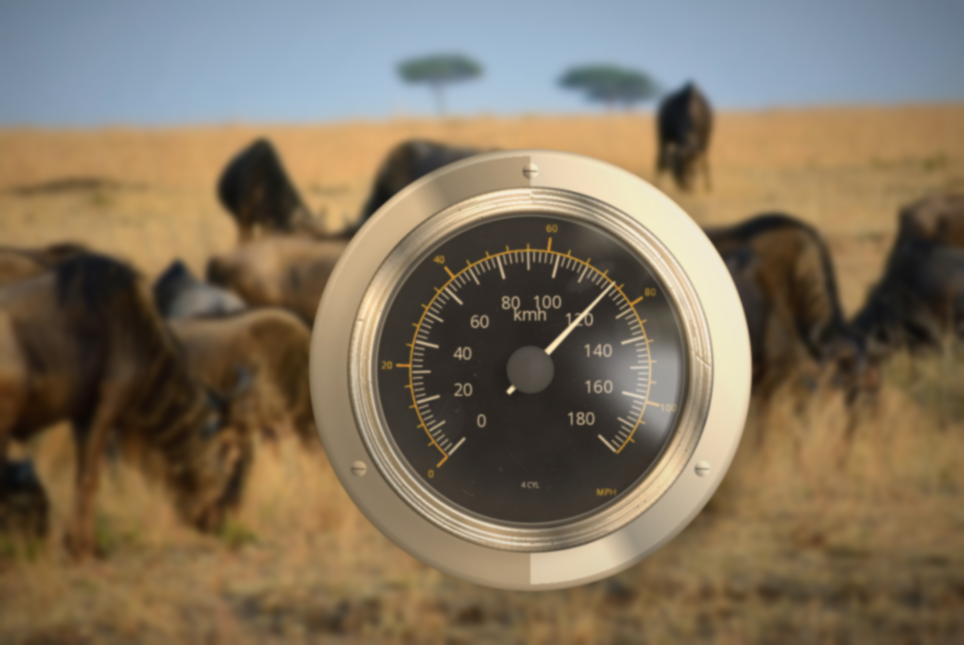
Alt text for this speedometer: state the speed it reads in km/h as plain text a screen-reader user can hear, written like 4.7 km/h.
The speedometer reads 120 km/h
